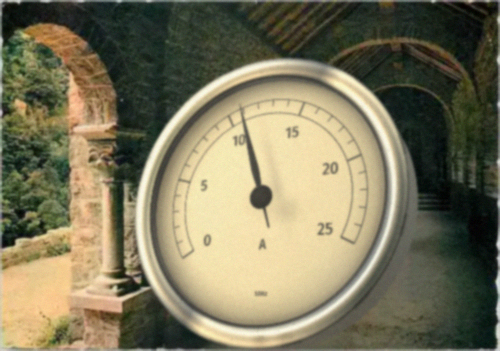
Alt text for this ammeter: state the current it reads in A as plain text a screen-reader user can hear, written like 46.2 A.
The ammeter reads 11 A
